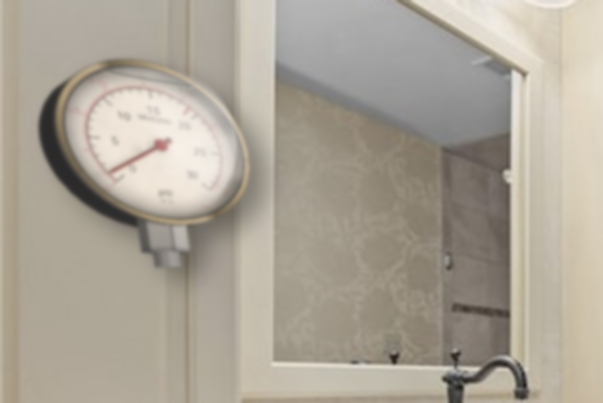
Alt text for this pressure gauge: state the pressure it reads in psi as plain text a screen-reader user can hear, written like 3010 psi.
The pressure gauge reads 1 psi
